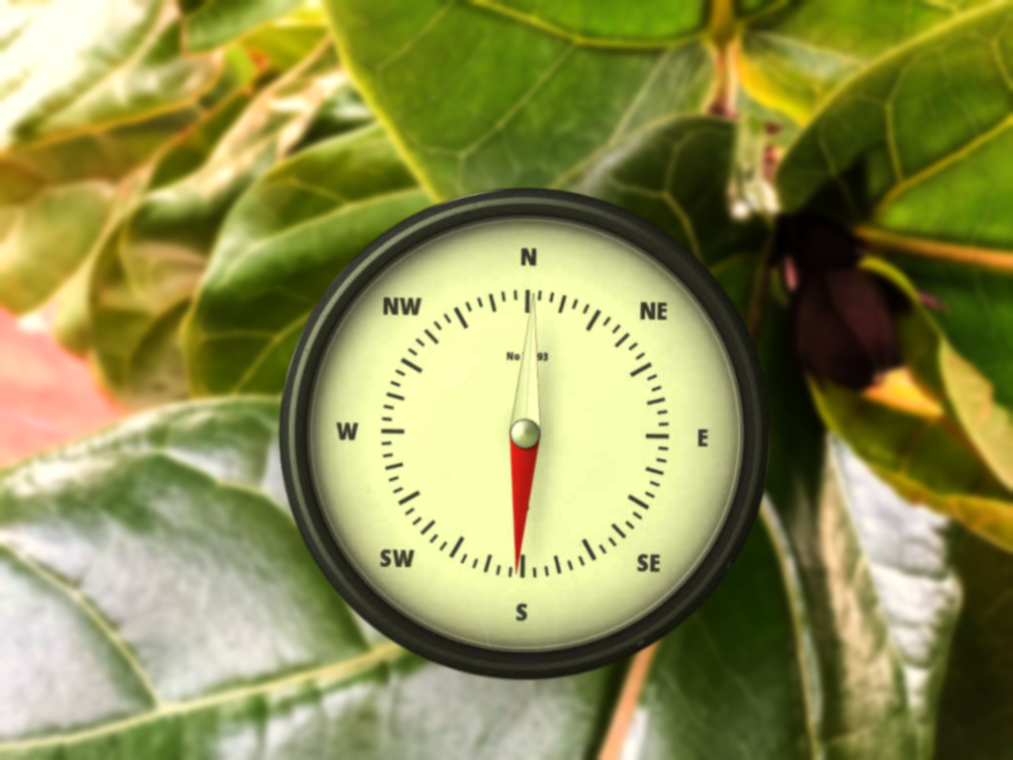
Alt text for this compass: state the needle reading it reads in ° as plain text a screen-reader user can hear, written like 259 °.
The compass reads 182.5 °
